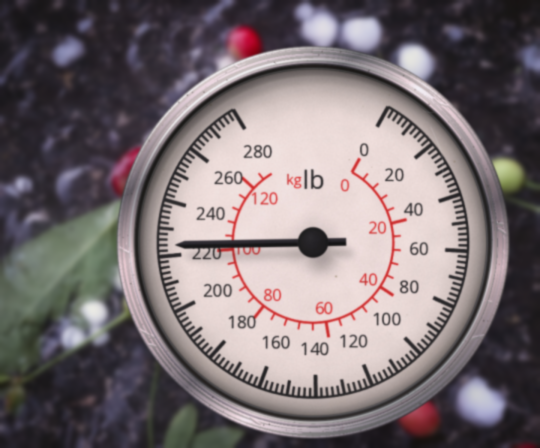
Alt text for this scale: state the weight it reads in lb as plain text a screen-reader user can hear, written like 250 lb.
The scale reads 224 lb
